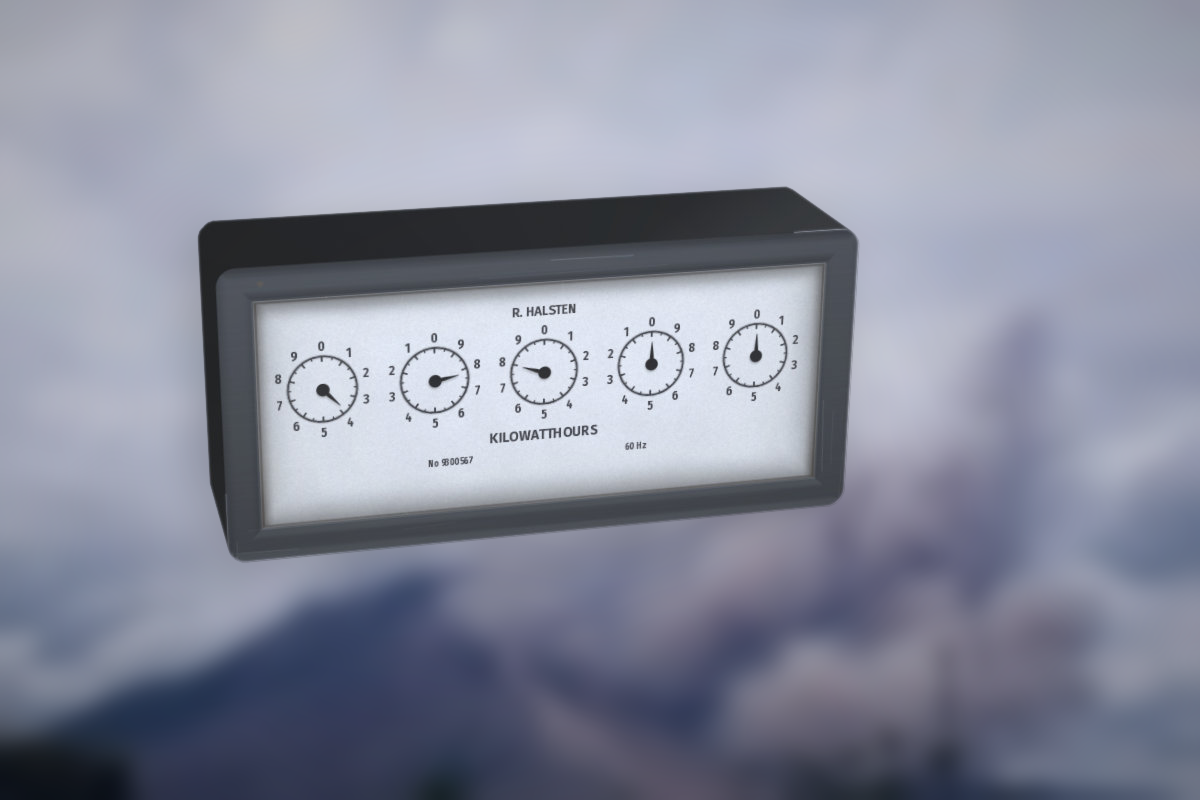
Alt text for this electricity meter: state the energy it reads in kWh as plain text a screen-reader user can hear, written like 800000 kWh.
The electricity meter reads 37800 kWh
